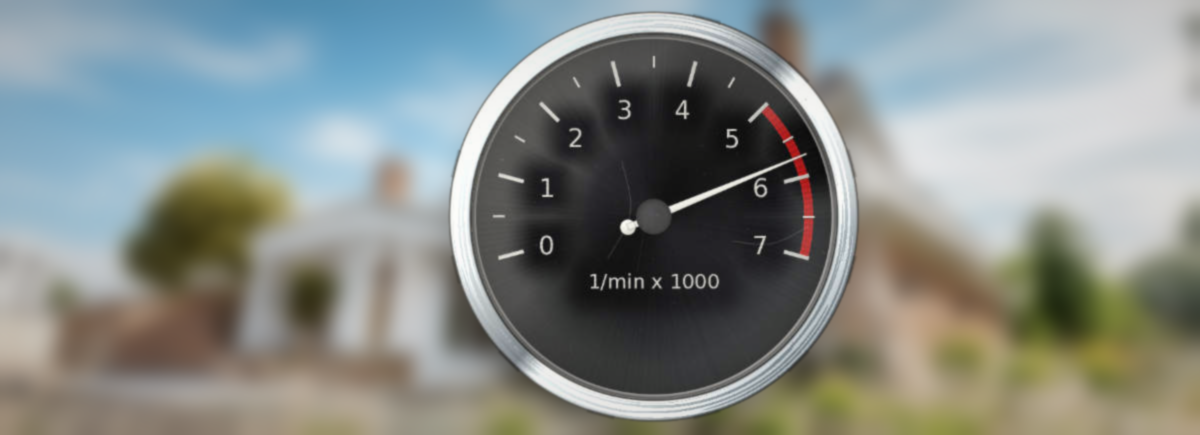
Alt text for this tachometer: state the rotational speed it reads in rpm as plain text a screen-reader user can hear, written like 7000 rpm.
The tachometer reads 5750 rpm
